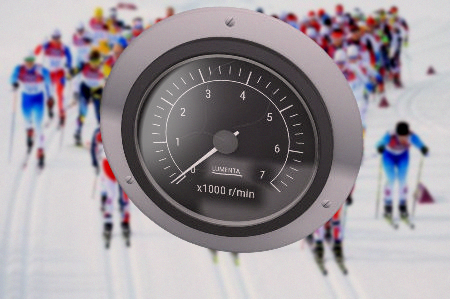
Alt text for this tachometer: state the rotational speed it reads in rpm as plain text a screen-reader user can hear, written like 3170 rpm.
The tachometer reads 100 rpm
